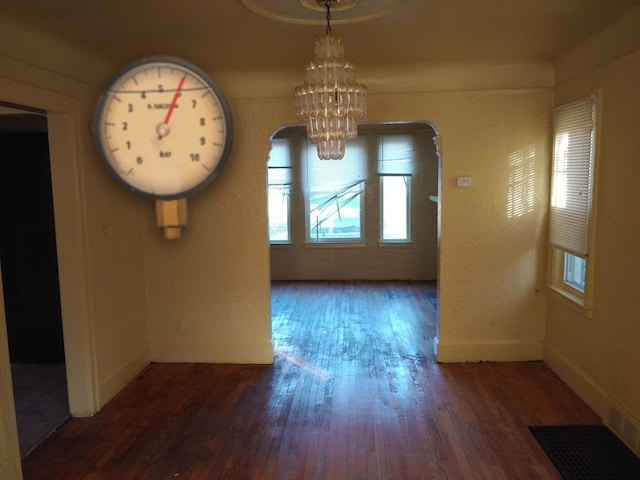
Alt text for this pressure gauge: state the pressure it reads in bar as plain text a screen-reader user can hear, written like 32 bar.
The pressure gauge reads 6 bar
